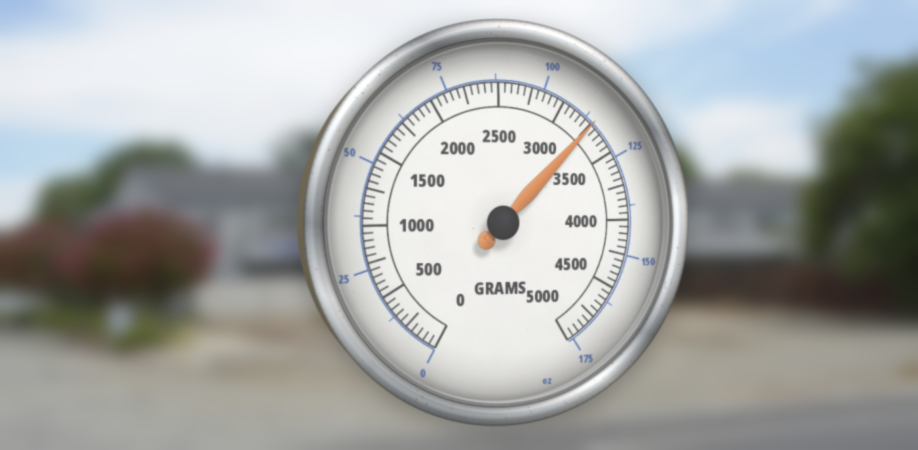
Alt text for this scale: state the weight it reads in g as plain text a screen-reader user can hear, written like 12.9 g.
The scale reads 3250 g
